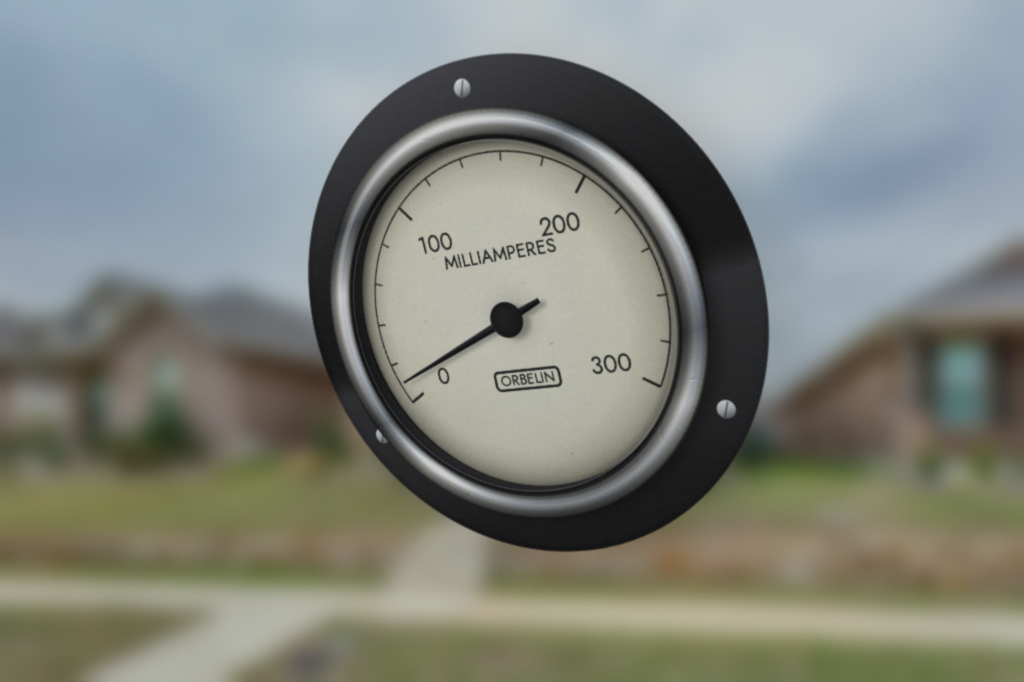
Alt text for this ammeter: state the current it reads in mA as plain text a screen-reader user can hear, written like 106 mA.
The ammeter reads 10 mA
